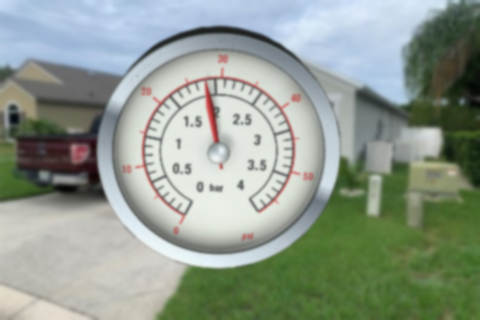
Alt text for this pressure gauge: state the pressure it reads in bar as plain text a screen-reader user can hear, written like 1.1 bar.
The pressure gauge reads 1.9 bar
